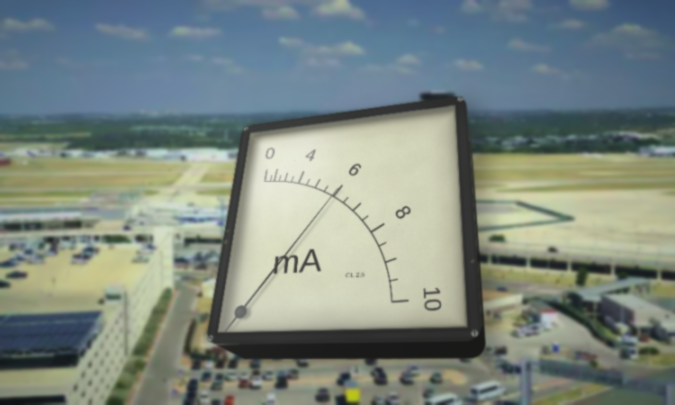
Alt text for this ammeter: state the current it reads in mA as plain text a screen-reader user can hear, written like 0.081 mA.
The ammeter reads 6 mA
